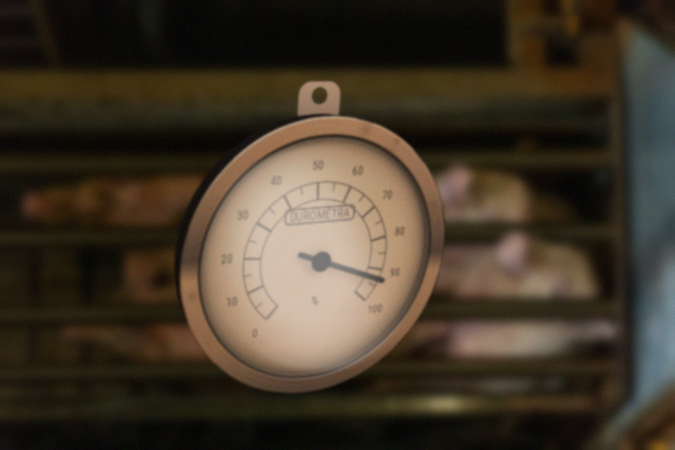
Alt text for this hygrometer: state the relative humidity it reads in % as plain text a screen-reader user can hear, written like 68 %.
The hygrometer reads 92.5 %
